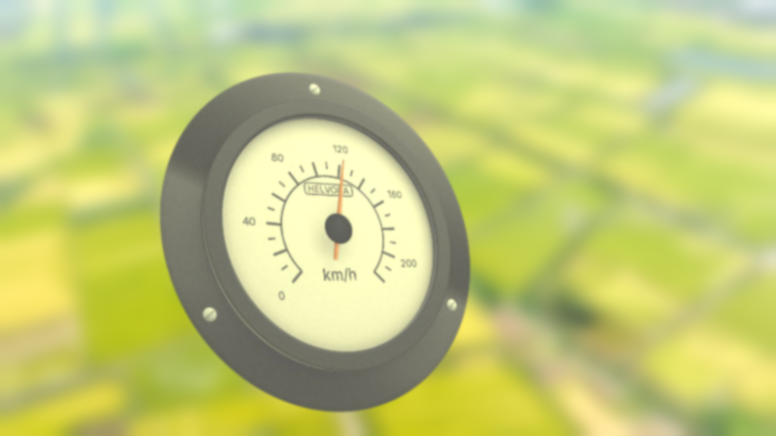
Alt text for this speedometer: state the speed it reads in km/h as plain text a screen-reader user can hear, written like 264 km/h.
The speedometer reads 120 km/h
